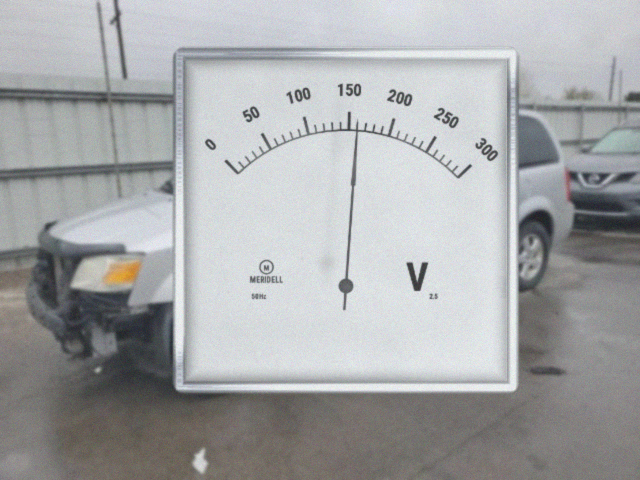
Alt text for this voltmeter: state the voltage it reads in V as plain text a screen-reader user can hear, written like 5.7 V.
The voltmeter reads 160 V
